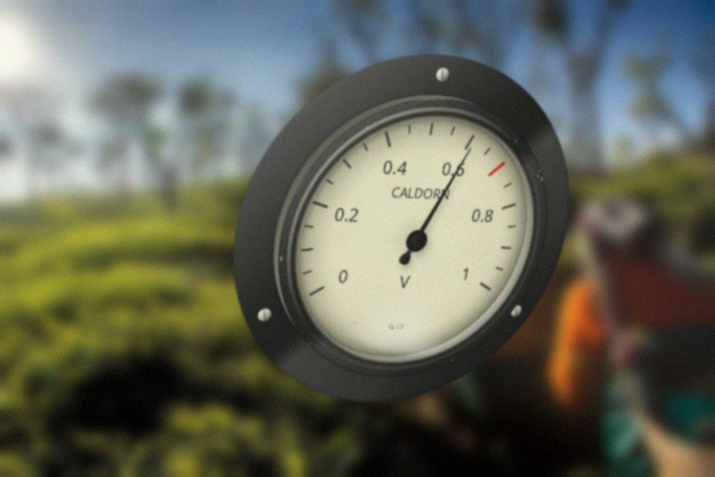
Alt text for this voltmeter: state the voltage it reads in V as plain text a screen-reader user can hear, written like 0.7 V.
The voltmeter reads 0.6 V
